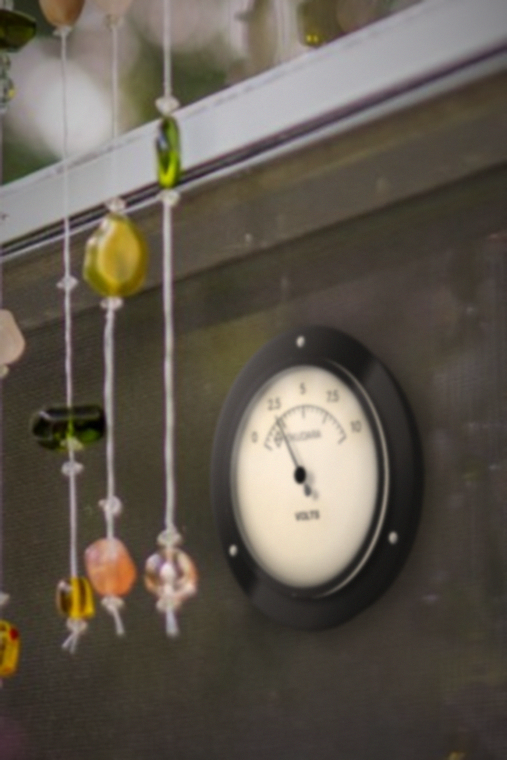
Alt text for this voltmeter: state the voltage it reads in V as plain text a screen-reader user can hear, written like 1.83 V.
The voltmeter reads 2.5 V
